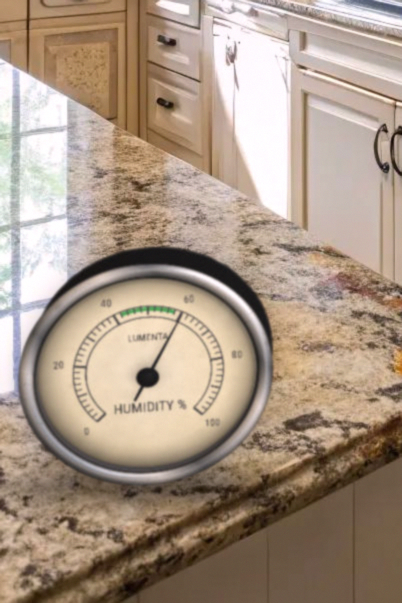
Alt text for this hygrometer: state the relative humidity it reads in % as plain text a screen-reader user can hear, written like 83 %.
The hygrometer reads 60 %
